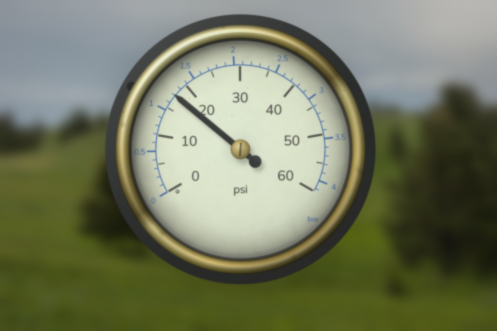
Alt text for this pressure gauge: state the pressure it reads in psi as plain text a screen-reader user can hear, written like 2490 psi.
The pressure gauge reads 17.5 psi
